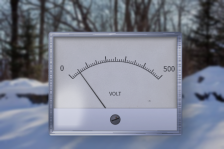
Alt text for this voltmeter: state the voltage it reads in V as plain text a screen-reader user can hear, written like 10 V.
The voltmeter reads 50 V
